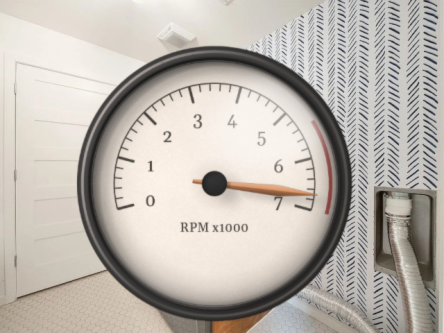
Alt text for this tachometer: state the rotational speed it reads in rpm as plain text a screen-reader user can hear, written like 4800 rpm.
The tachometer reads 6700 rpm
